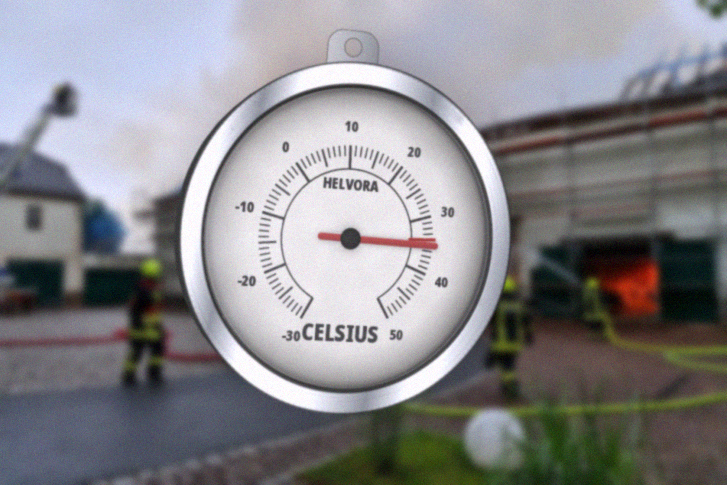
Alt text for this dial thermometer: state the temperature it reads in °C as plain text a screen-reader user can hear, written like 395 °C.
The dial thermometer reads 35 °C
